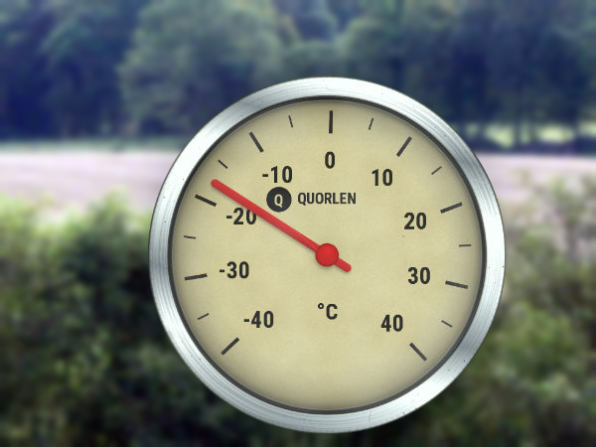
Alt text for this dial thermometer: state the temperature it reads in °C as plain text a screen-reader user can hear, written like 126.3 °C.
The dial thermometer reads -17.5 °C
